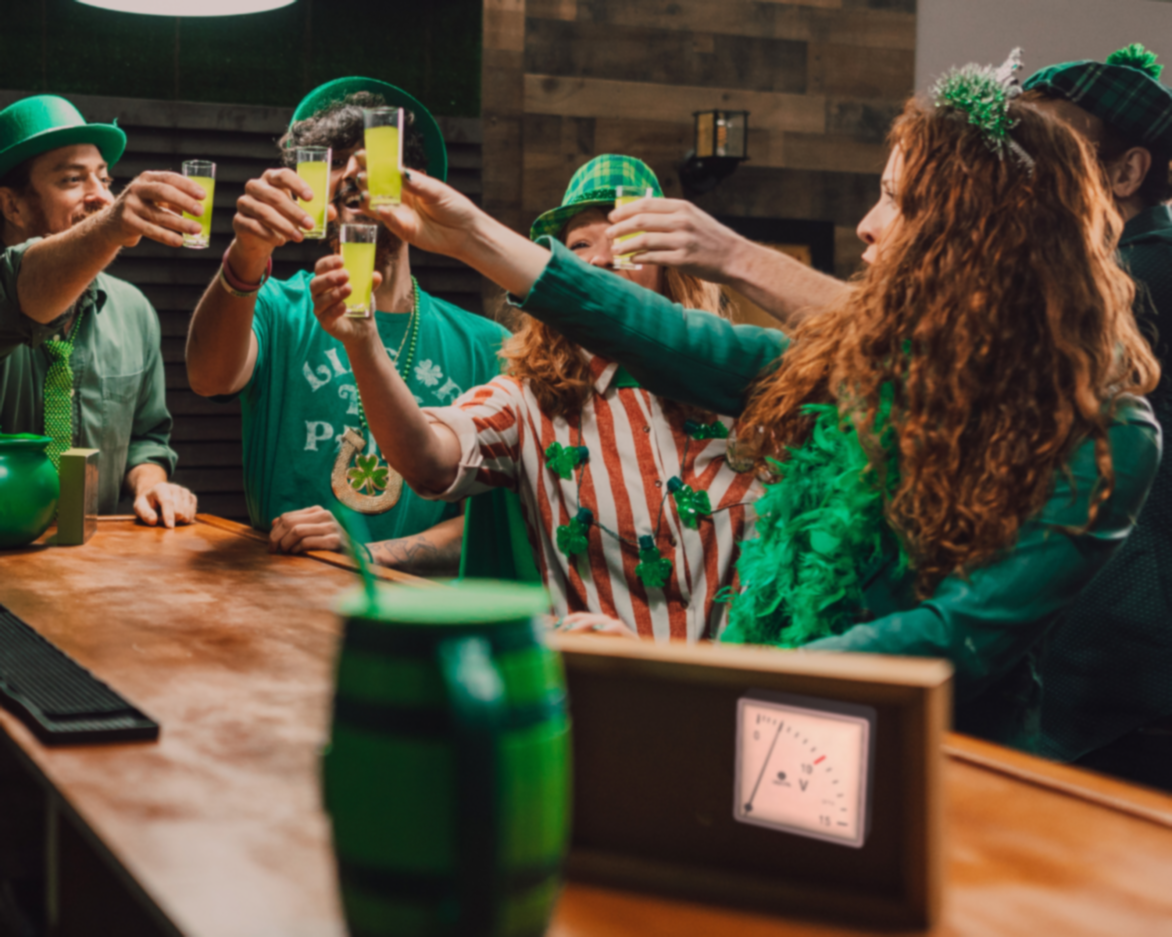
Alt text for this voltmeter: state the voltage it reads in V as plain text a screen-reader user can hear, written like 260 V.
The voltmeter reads 5 V
